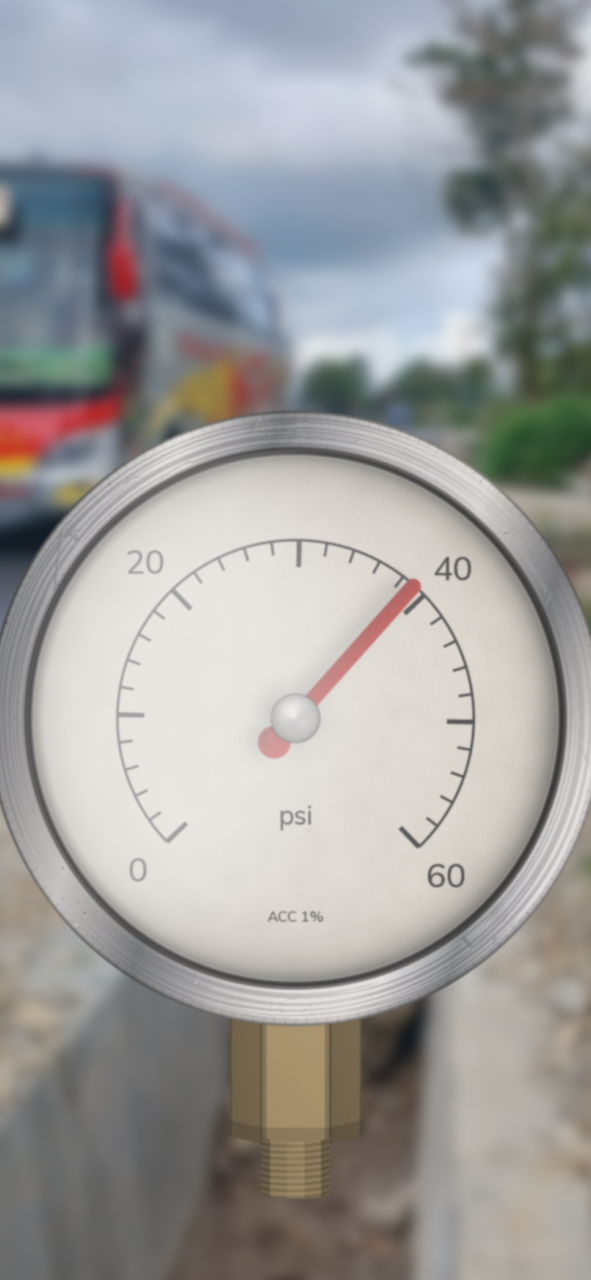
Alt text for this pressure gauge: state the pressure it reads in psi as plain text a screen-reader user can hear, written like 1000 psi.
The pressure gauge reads 39 psi
